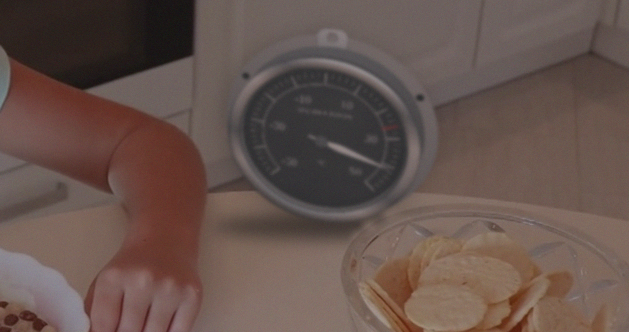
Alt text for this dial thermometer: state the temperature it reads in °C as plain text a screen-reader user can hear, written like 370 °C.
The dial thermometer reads 40 °C
